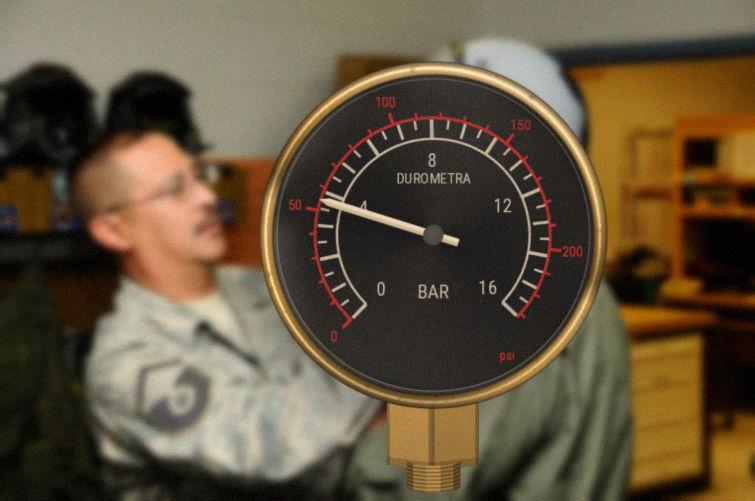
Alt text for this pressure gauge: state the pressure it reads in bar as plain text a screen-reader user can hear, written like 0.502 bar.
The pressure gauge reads 3.75 bar
